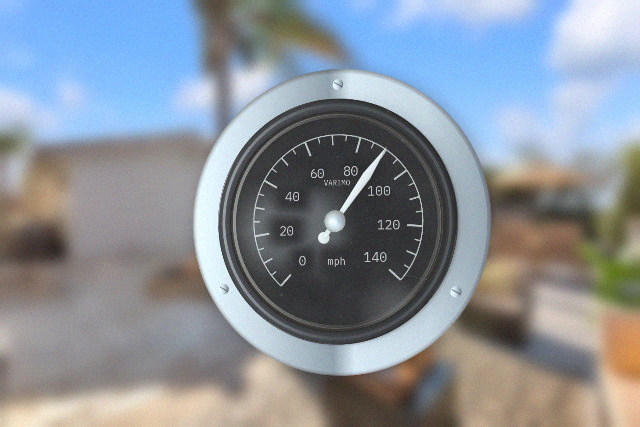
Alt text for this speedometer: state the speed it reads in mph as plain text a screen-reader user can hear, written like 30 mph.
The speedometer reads 90 mph
